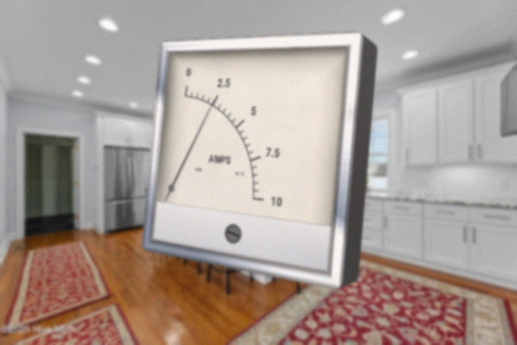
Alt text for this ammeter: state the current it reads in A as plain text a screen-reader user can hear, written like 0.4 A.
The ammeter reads 2.5 A
